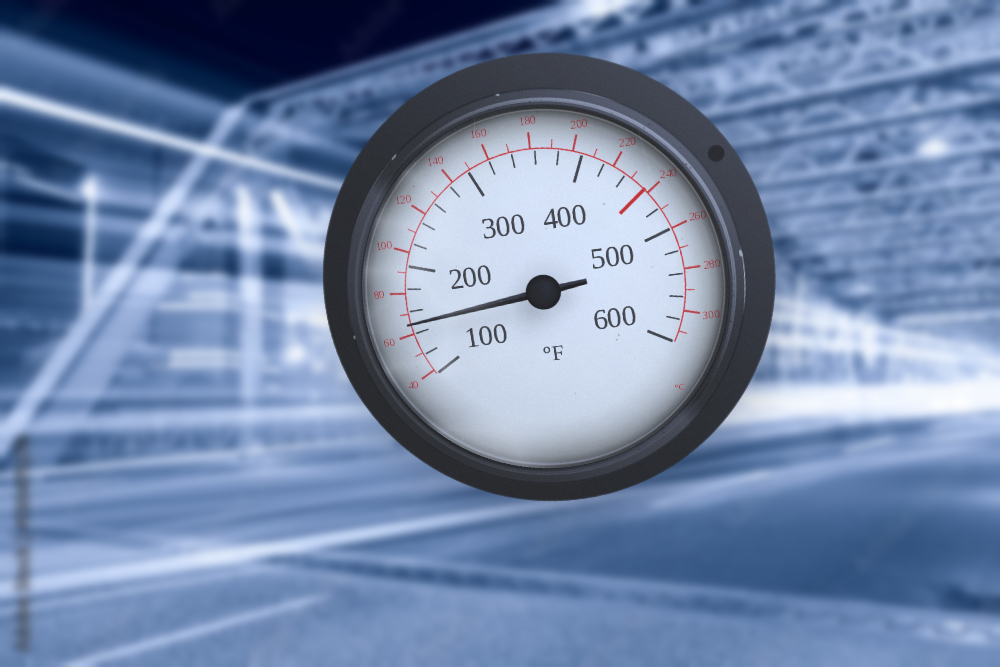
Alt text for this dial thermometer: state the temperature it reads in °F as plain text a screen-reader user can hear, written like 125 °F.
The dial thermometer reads 150 °F
